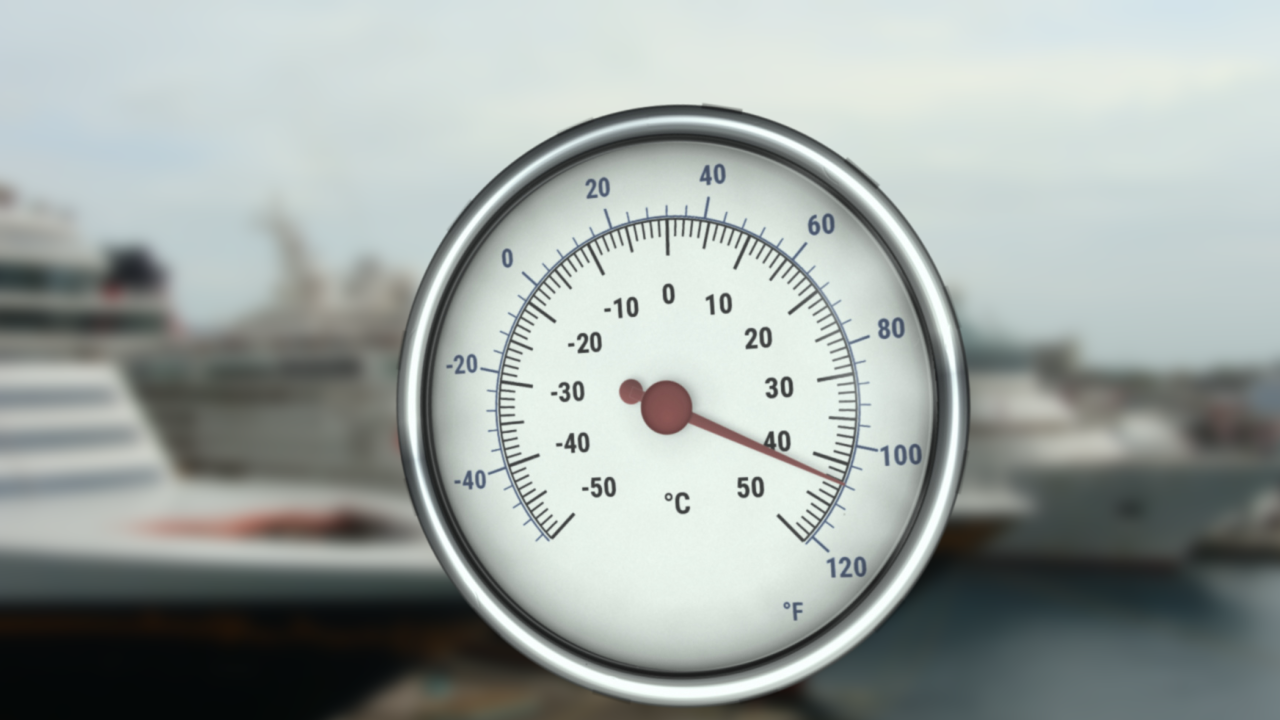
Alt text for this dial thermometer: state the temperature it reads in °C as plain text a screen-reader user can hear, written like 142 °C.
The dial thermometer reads 42 °C
